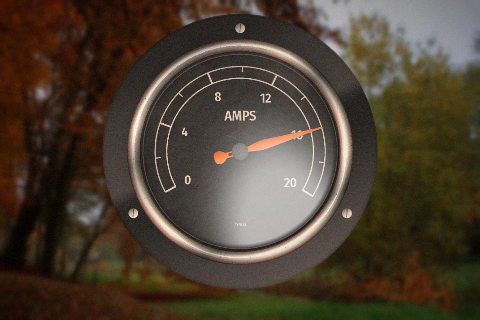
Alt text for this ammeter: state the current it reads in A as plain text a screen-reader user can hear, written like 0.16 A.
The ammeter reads 16 A
